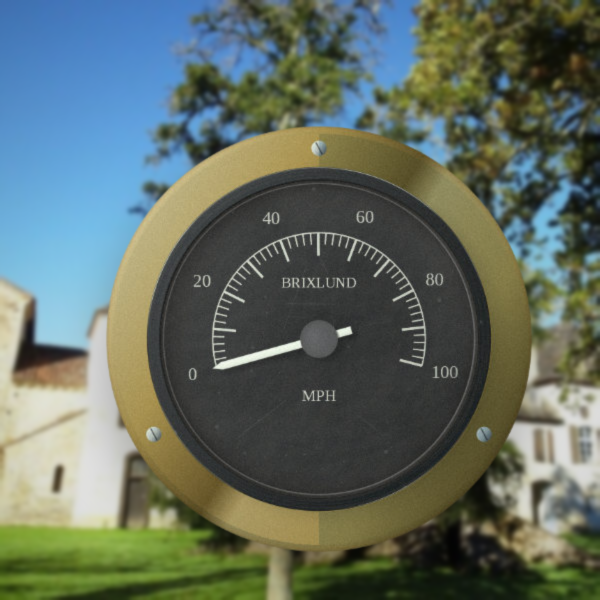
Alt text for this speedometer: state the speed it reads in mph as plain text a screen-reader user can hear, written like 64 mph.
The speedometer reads 0 mph
